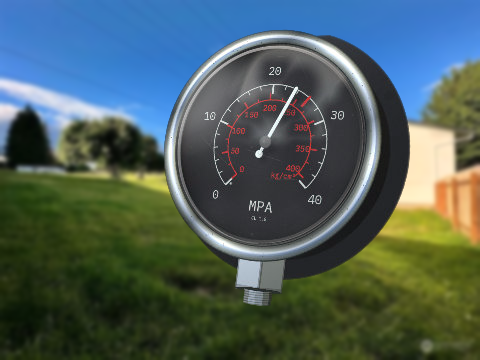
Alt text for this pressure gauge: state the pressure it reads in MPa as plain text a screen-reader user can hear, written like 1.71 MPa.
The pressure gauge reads 24 MPa
